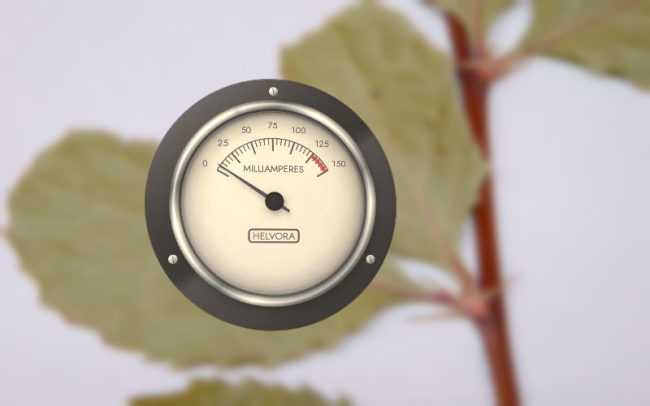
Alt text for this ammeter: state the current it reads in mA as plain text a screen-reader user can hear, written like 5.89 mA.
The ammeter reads 5 mA
